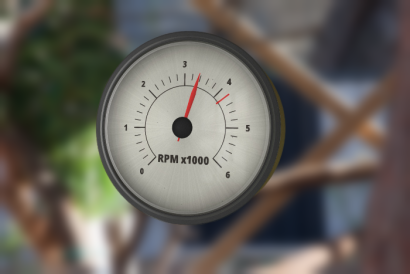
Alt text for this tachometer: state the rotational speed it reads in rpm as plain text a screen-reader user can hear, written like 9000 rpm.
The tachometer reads 3400 rpm
